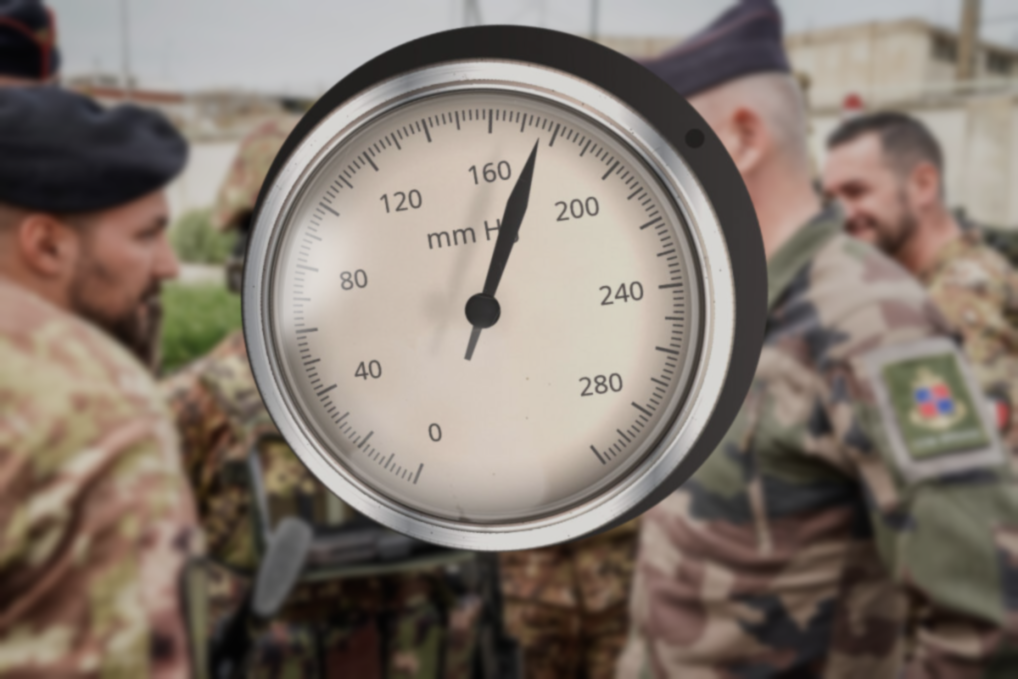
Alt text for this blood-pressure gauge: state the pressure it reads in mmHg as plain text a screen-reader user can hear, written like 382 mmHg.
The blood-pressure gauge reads 176 mmHg
